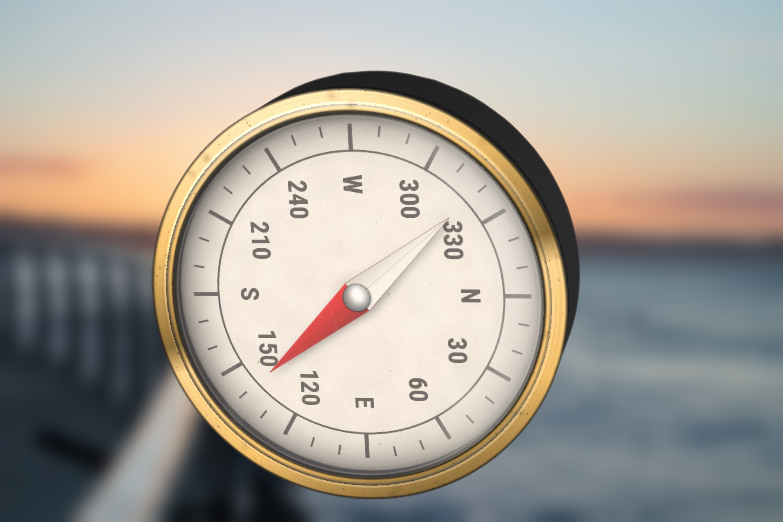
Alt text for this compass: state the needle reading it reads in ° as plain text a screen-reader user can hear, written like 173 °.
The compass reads 140 °
